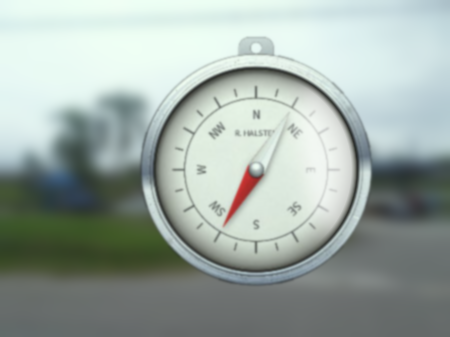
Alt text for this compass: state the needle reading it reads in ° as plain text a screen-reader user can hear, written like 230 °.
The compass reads 210 °
